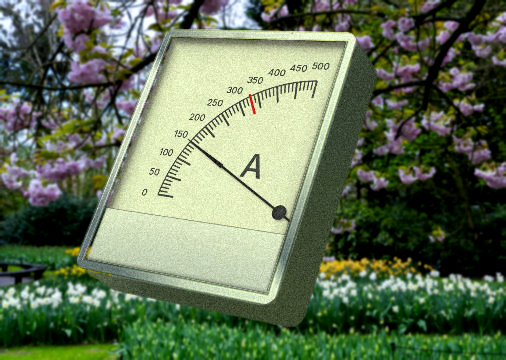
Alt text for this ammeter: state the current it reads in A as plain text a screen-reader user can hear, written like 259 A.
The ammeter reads 150 A
